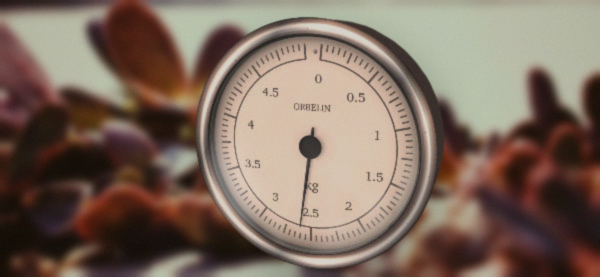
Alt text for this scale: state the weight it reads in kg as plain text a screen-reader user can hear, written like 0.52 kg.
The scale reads 2.6 kg
